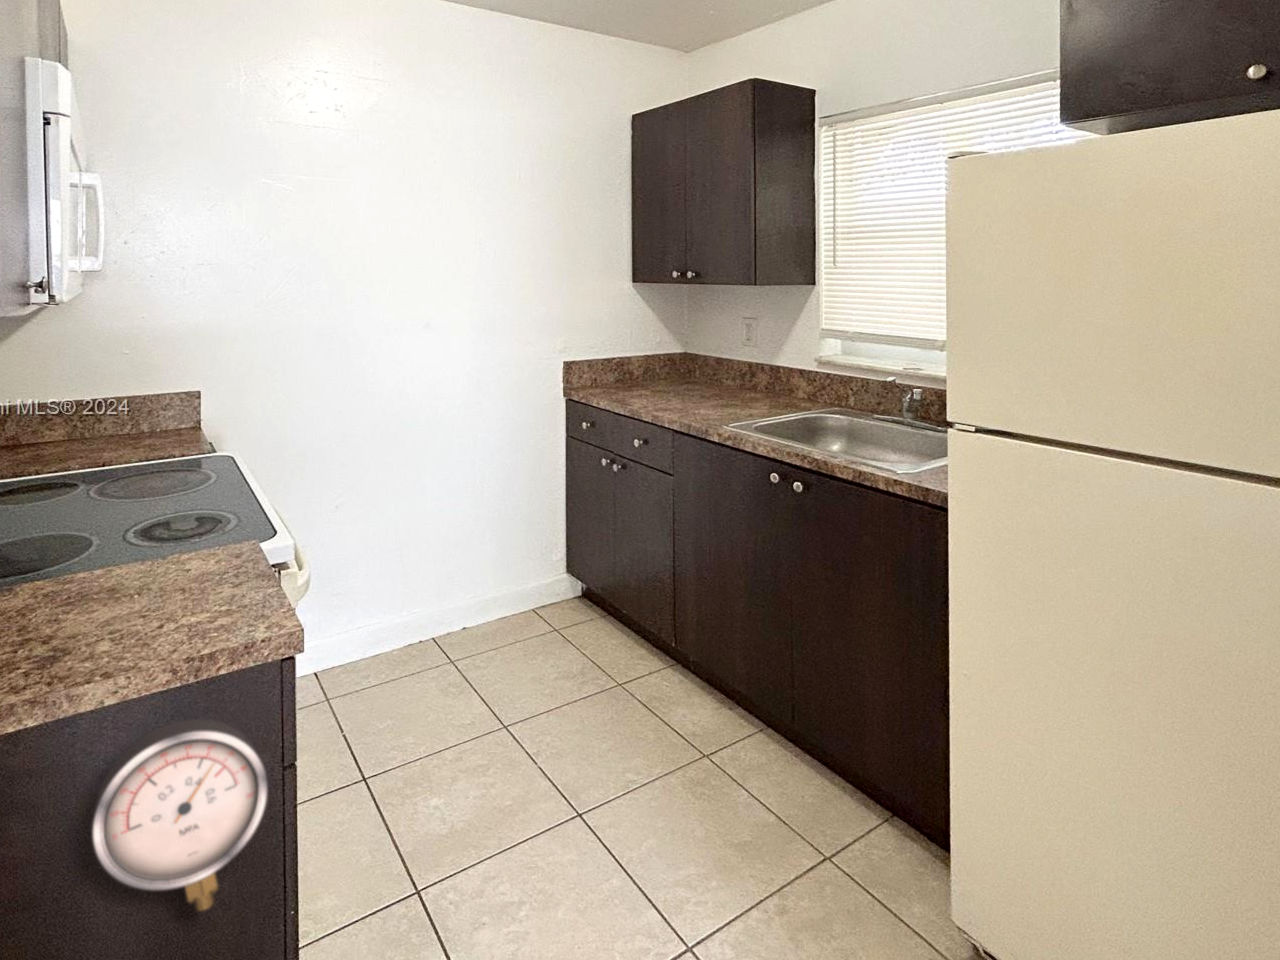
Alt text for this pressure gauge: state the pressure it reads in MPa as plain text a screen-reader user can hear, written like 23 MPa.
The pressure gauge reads 0.45 MPa
